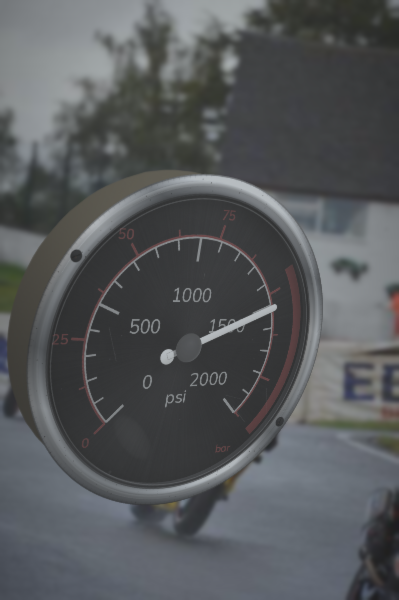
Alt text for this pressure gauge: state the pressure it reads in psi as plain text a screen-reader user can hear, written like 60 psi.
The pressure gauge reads 1500 psi
